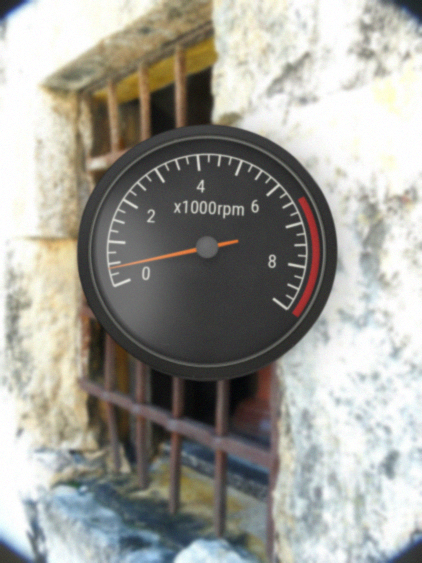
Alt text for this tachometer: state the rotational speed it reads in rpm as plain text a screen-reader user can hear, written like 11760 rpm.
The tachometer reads 375 rpm
